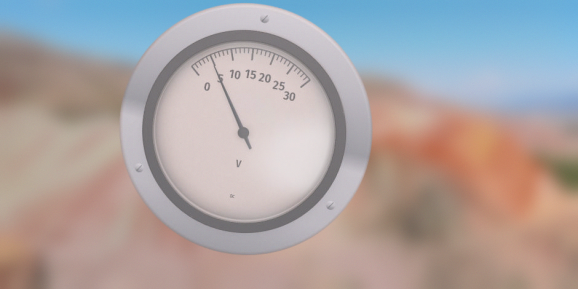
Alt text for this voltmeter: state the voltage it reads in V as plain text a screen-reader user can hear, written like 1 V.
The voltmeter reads 5 V
